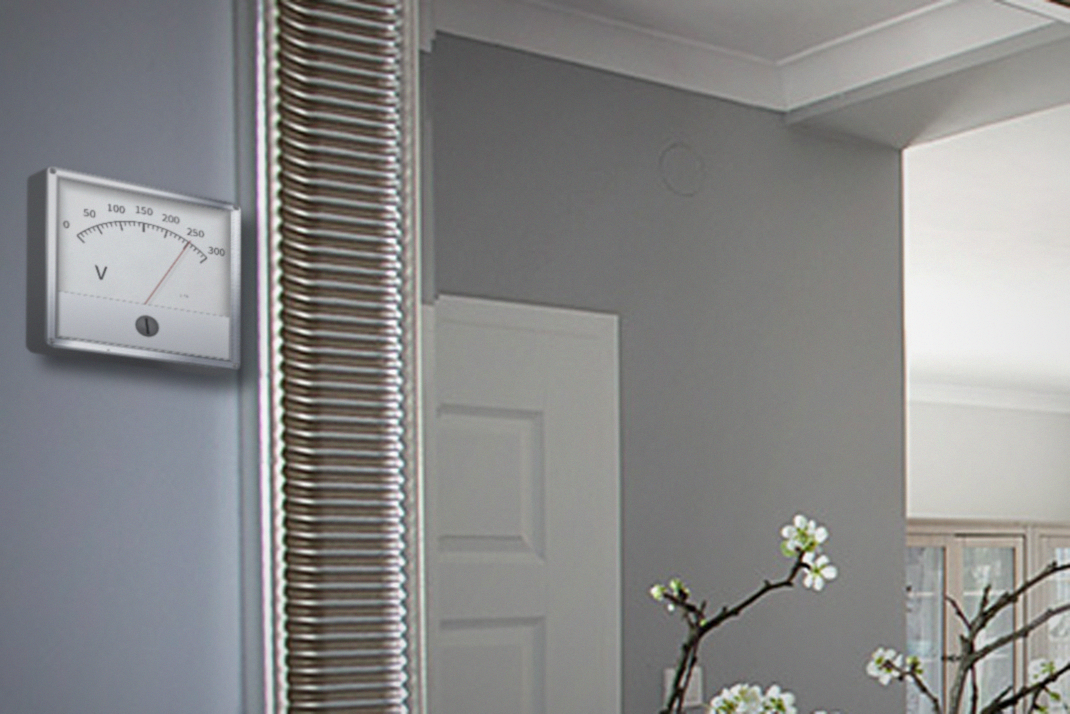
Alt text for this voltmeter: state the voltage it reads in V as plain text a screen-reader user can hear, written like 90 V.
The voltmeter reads 250 V
